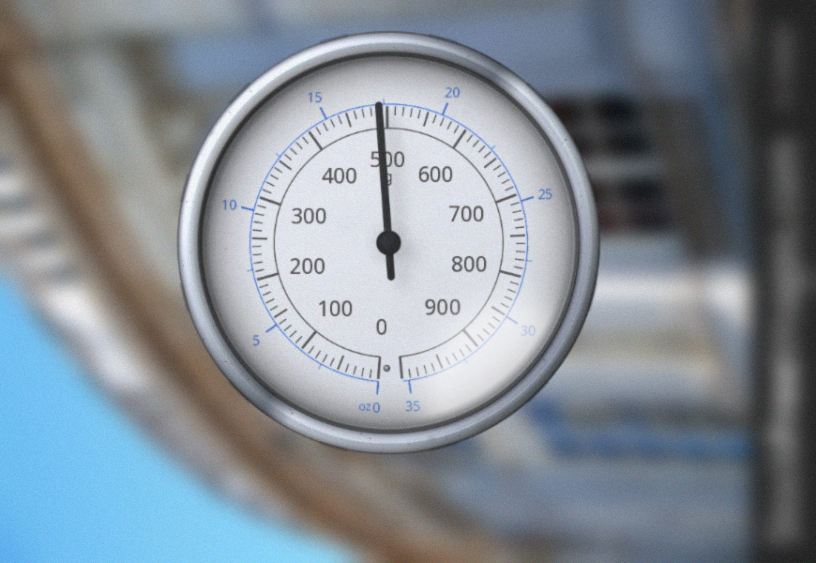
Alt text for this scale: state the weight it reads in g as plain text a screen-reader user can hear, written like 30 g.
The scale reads 490 g
